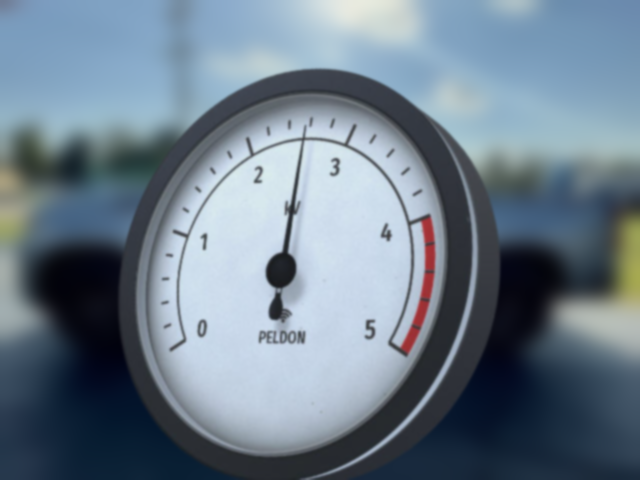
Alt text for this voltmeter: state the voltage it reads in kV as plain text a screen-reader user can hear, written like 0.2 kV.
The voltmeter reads 2.6 kV
